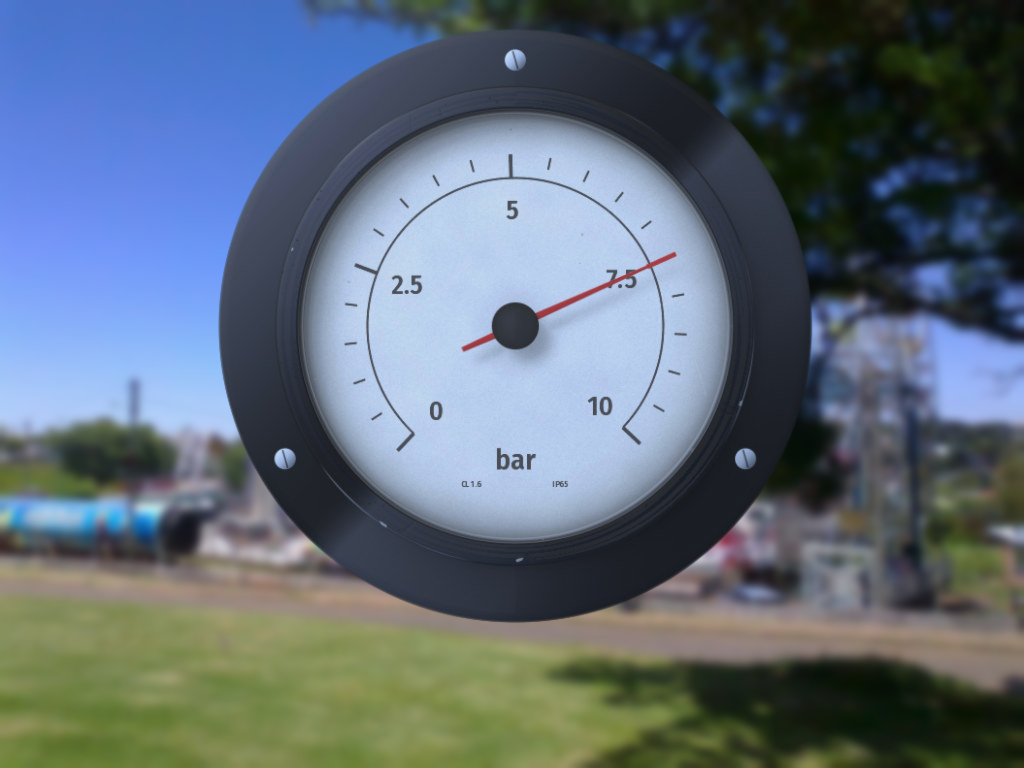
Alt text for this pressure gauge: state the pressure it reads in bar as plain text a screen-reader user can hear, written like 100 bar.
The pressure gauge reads 7.5 bar
